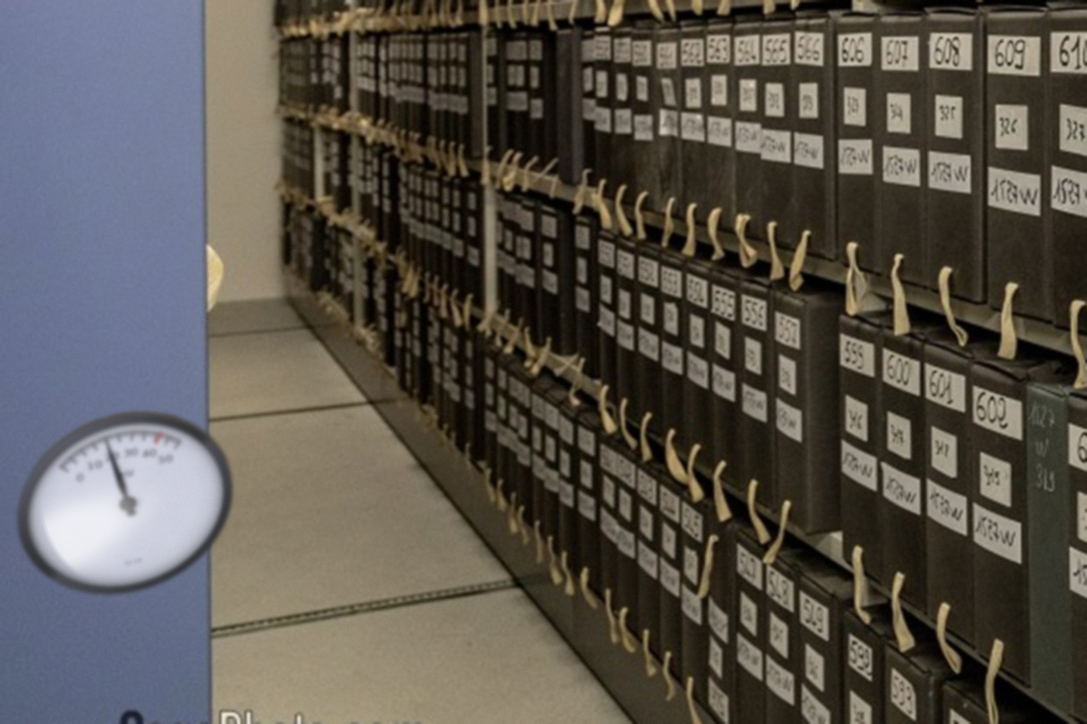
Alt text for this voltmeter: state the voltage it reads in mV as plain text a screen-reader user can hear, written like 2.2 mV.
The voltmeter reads 20 mV
